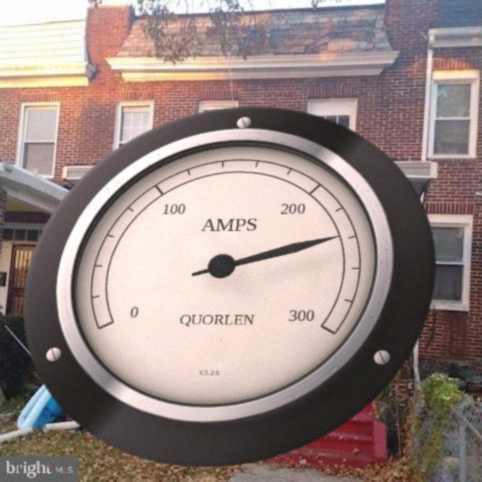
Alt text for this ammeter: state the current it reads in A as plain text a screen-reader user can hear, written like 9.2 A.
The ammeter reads 240 A
